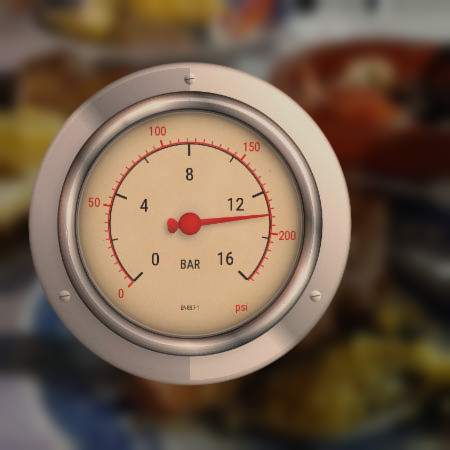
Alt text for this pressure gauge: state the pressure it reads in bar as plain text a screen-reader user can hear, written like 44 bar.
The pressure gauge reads 13 bar
